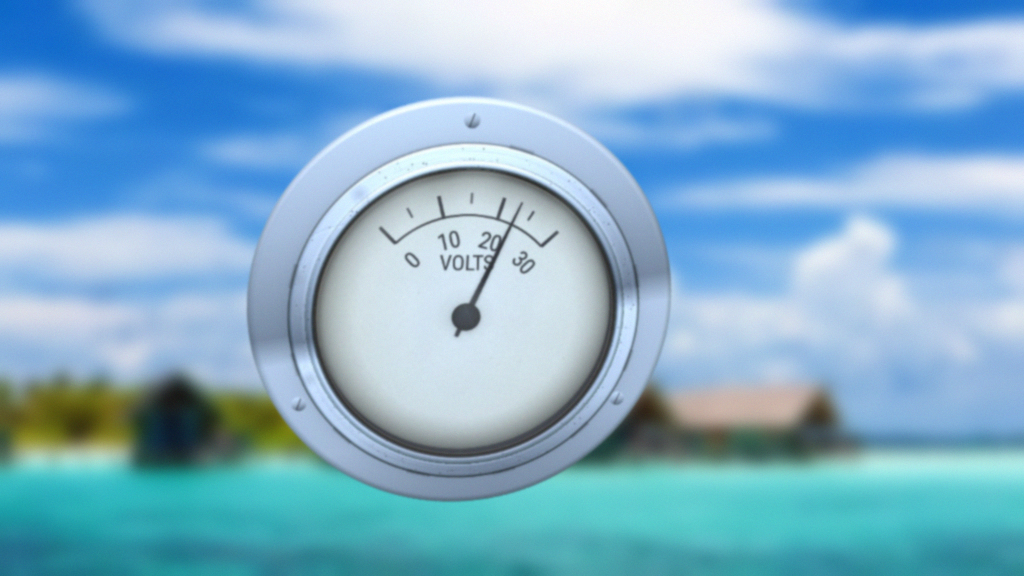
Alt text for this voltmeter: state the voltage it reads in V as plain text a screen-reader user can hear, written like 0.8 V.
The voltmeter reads 22.5 V
